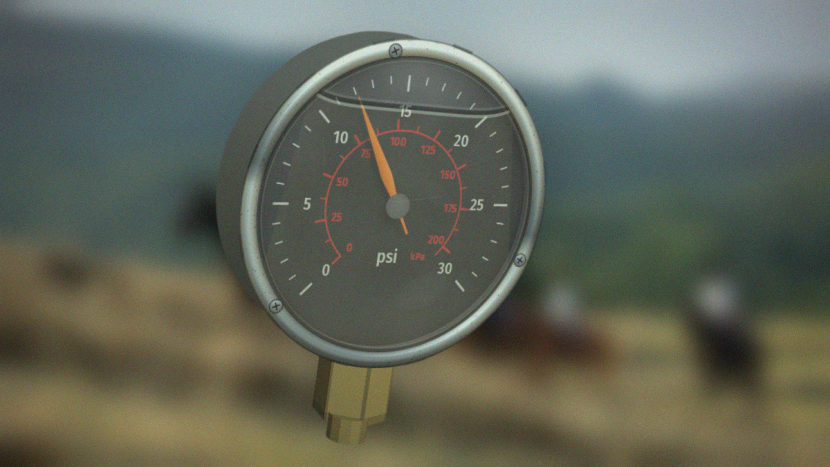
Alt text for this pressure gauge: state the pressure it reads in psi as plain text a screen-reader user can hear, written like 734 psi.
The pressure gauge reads 12 psi
